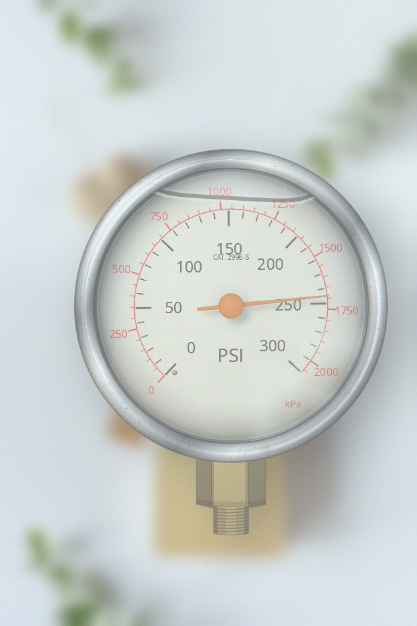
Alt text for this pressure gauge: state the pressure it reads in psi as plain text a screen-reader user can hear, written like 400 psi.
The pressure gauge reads 245 psi
